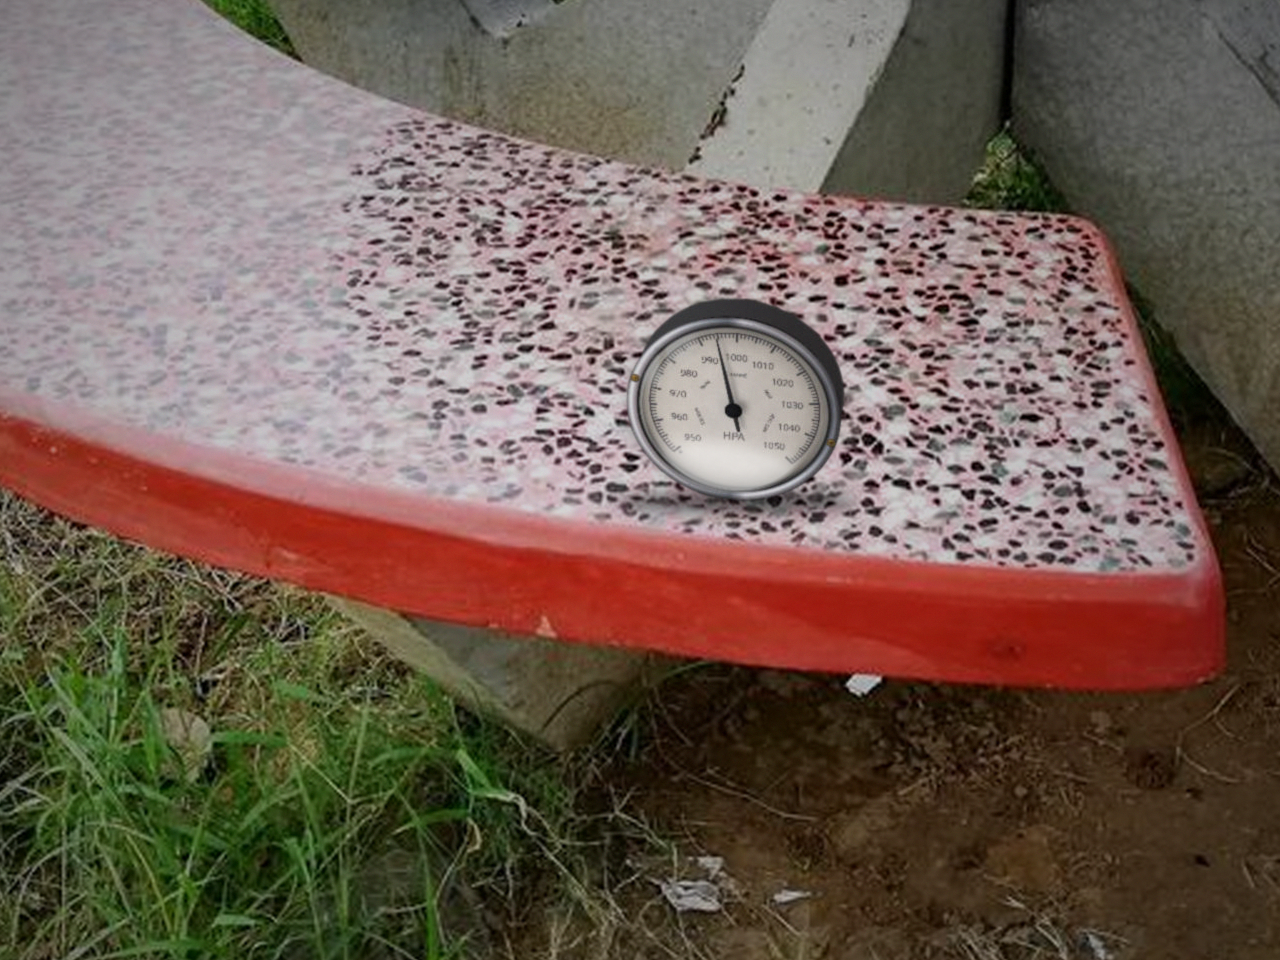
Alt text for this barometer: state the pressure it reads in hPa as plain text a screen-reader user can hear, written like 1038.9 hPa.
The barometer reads 995 hPa
